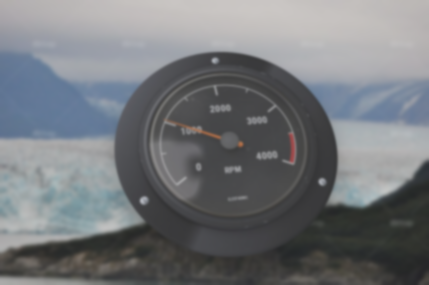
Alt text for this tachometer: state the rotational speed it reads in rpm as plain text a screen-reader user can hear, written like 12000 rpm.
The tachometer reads 1000 rpm
